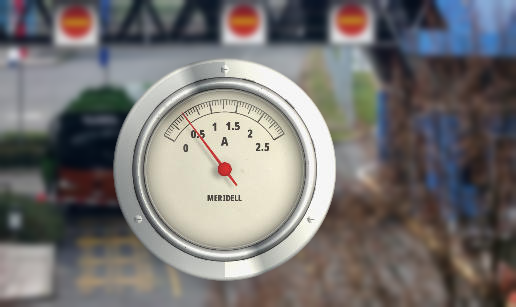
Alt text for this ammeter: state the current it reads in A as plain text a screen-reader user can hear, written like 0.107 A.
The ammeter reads 0.5 A
